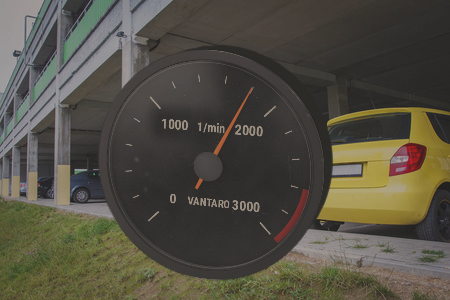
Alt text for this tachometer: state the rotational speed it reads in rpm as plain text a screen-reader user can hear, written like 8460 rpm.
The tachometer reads 1800 rpm
